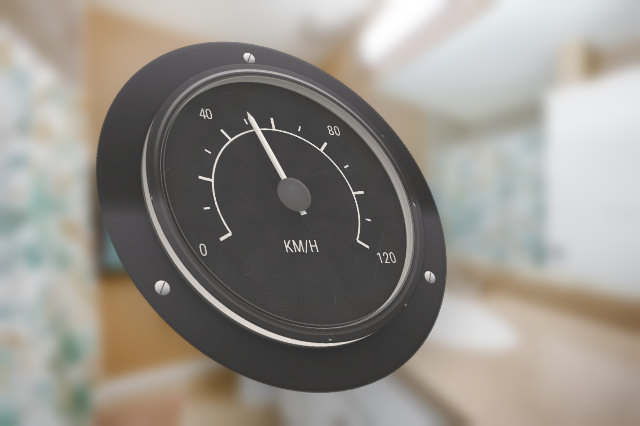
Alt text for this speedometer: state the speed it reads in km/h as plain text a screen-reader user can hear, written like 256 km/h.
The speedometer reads 50 km/h
